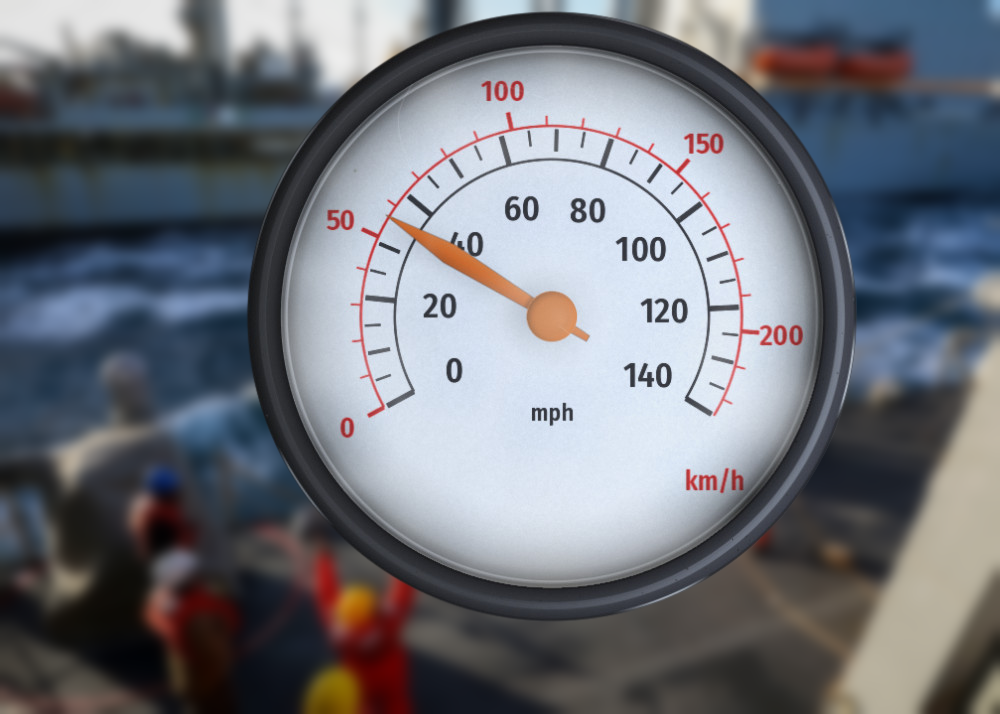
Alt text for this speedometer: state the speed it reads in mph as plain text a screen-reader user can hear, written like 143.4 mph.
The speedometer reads 35 mph
